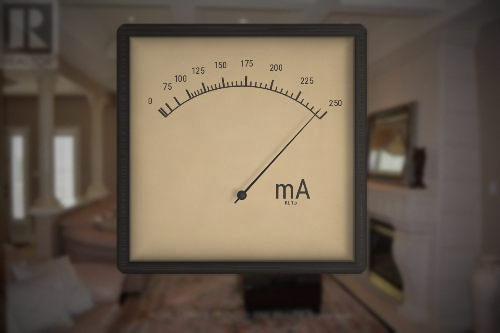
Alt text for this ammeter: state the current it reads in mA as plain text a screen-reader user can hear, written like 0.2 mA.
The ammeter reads 245 mA
